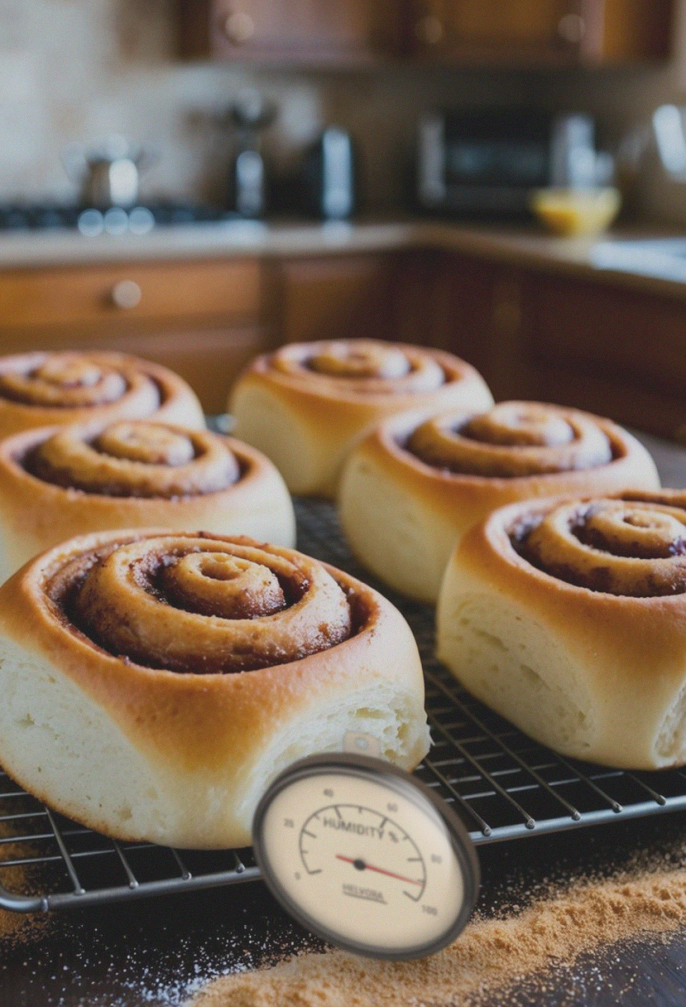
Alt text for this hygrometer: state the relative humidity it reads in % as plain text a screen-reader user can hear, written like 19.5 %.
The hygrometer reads 90 %
